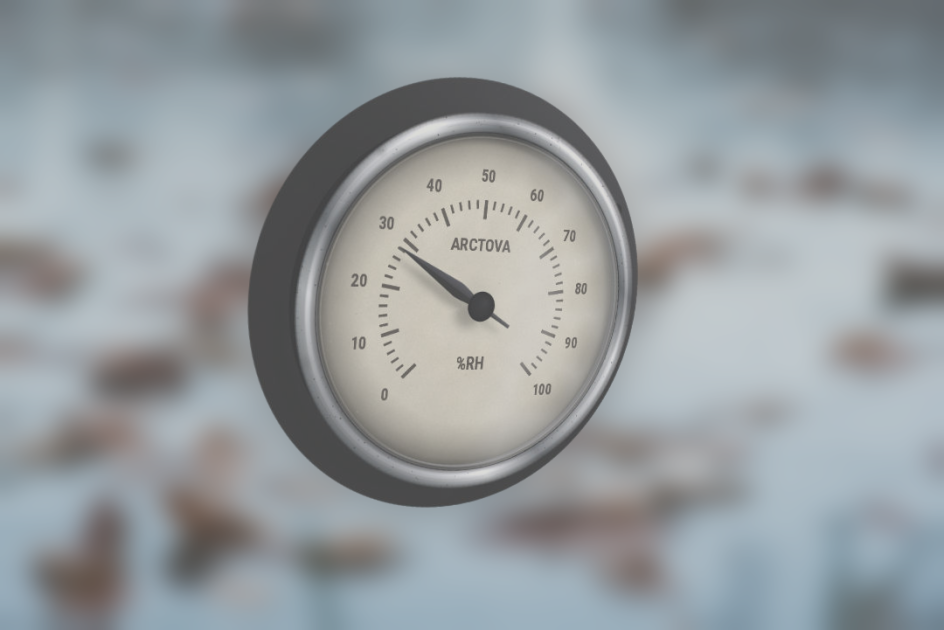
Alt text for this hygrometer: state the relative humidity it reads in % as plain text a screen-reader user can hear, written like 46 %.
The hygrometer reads 28 %
